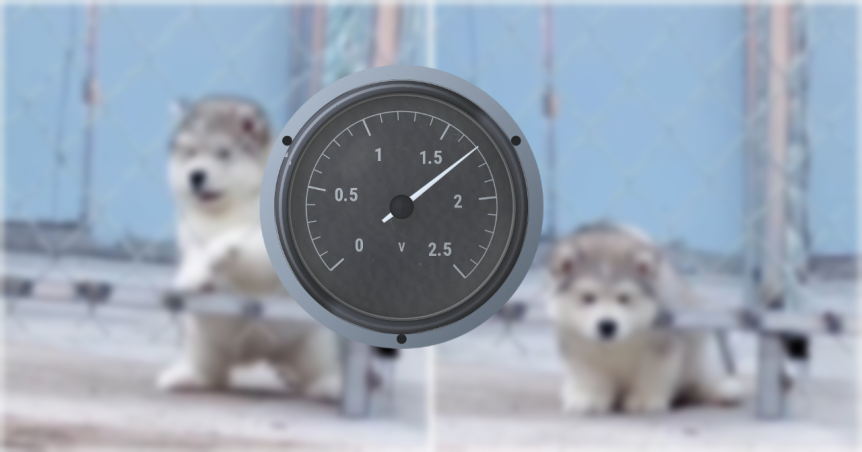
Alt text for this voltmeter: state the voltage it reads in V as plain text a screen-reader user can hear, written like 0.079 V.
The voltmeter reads 1.7 V
